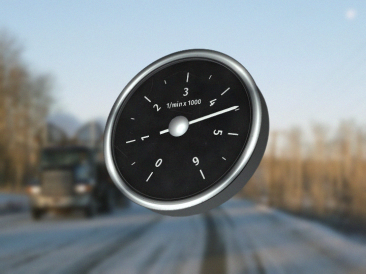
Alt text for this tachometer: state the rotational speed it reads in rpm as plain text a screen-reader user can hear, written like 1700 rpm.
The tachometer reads 4500 rpm
